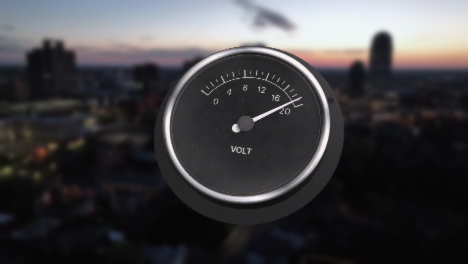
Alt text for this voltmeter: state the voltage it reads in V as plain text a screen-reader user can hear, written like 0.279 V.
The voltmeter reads 19 V
